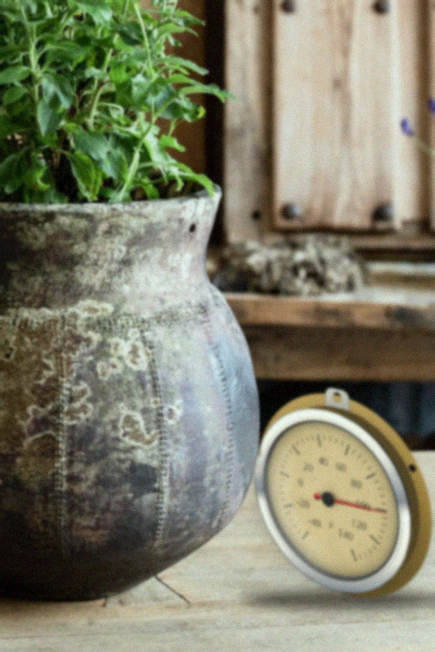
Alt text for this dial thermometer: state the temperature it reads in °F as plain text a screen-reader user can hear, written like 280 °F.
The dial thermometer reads 100 °F
